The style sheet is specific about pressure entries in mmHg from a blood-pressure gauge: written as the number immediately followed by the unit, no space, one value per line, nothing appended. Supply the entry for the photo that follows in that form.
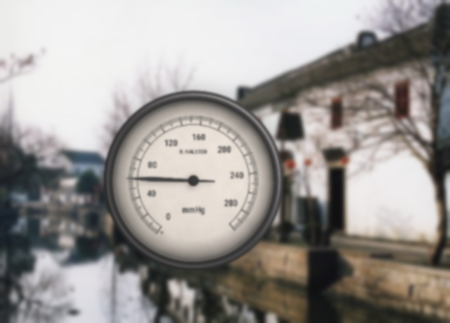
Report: 60mmHg
